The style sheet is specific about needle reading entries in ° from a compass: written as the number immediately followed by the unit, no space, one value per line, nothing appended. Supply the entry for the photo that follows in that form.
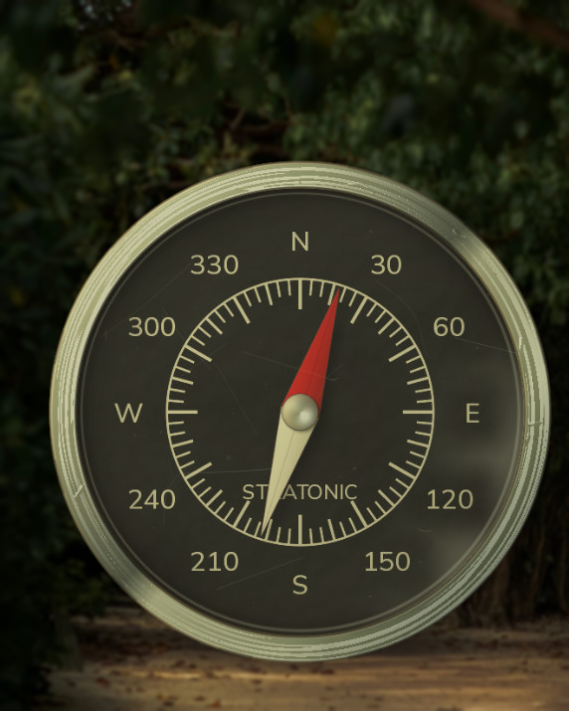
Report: 17.5°
